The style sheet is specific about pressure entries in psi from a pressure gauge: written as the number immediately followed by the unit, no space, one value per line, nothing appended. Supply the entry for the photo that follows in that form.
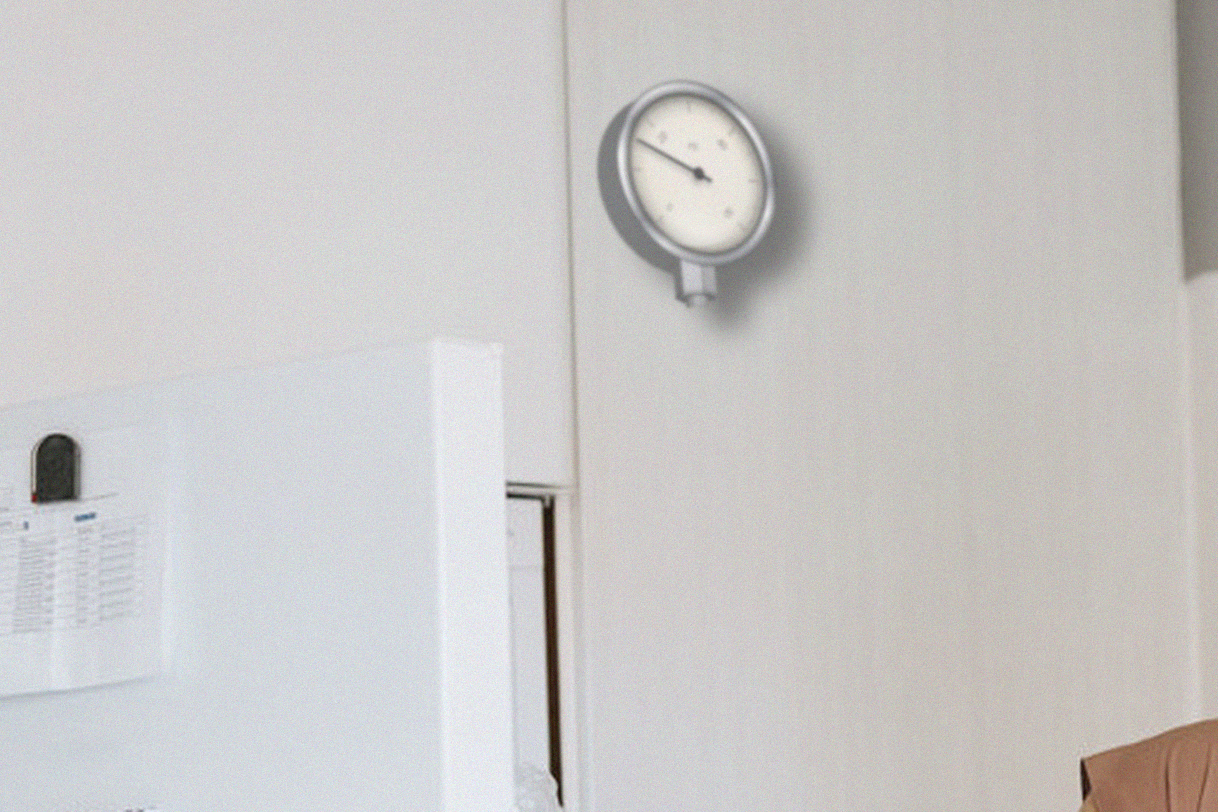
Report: 15psi
